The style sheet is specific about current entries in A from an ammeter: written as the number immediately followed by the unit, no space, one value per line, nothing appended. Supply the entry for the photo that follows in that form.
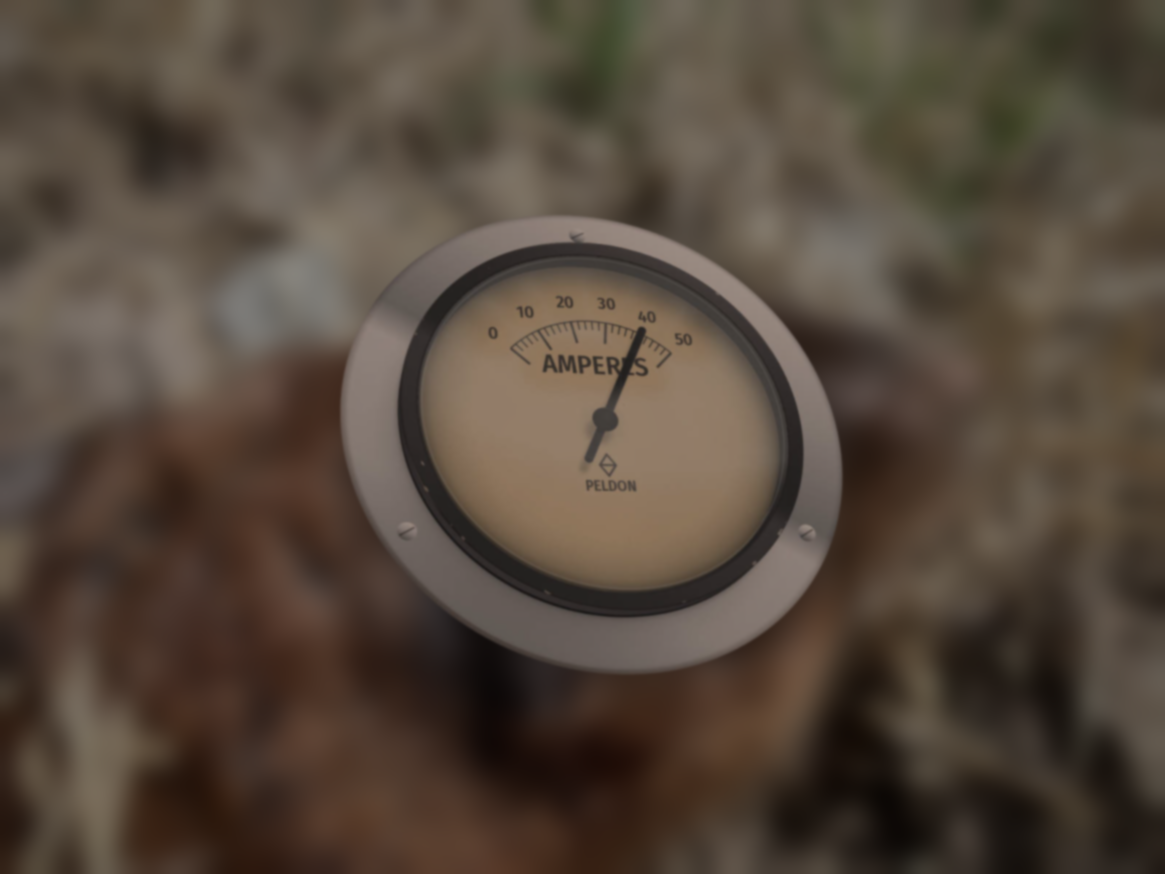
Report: 40A
